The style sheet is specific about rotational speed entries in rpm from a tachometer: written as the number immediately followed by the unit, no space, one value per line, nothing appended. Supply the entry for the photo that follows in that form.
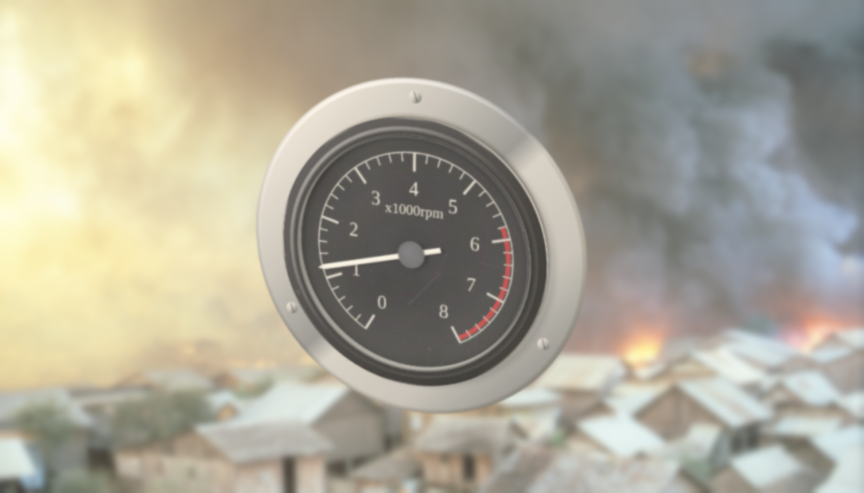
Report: 1200rpm
